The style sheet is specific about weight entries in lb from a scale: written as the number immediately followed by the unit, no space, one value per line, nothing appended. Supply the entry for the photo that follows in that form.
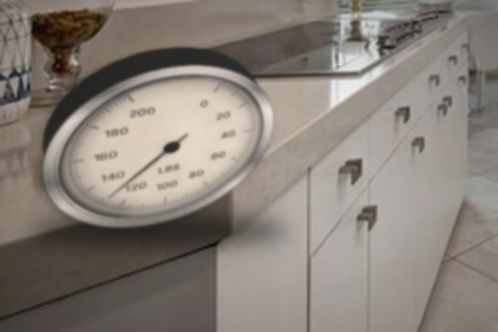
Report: 130lb
